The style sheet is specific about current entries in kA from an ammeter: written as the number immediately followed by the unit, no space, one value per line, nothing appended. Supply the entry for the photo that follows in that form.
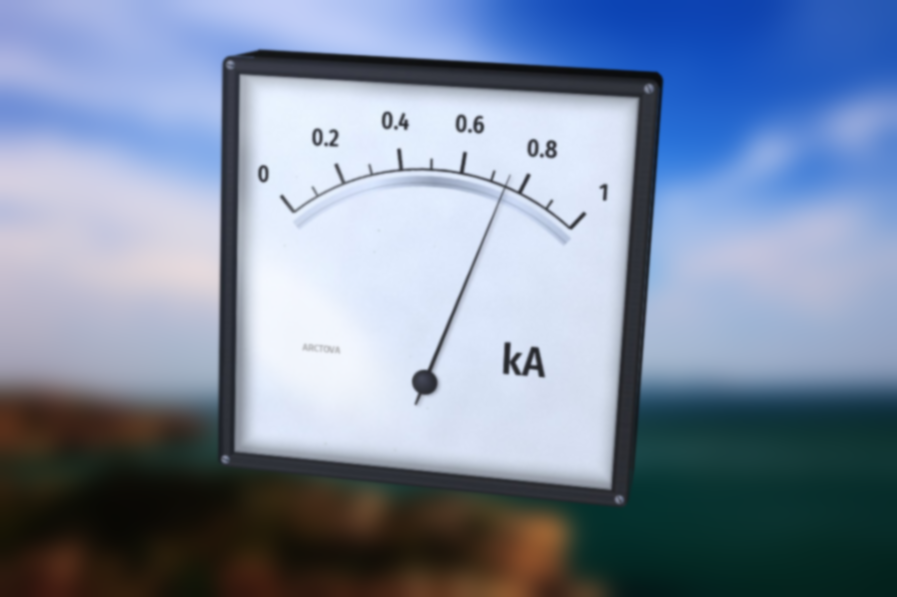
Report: 0.75kA
